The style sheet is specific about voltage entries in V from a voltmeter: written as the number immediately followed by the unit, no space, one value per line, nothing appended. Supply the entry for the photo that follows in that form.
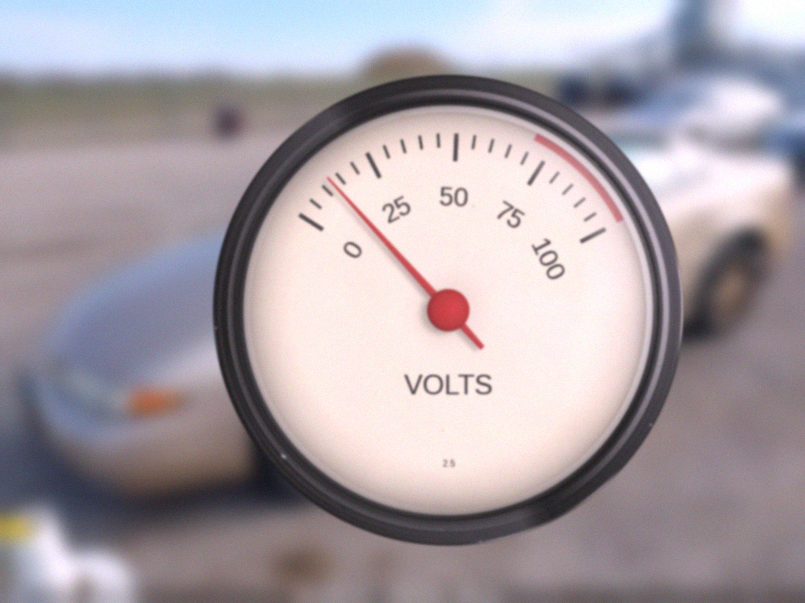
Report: 12.5V
